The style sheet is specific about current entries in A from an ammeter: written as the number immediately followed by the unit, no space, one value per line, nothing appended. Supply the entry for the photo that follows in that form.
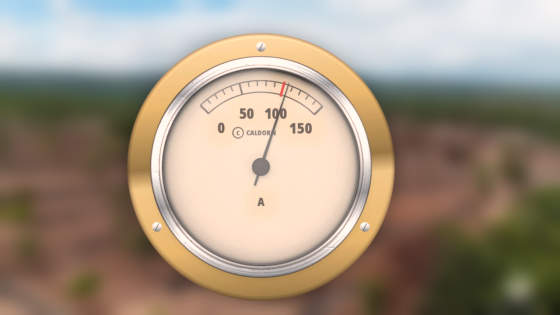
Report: 105A
